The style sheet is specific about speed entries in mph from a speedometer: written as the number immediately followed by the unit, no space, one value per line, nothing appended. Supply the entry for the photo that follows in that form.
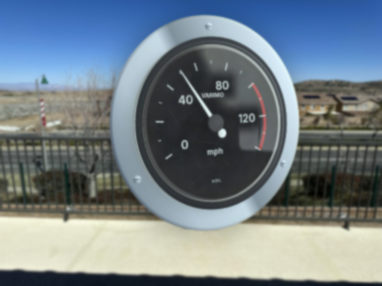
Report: 50mph
